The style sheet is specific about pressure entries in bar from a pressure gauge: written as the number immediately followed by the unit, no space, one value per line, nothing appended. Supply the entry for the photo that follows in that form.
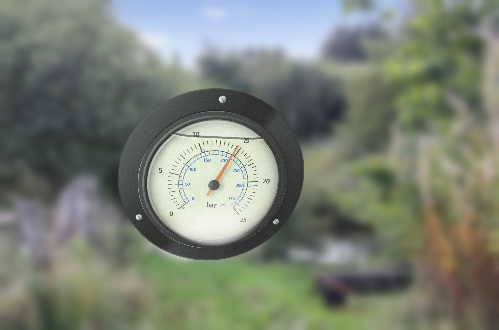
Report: 14.5bar
